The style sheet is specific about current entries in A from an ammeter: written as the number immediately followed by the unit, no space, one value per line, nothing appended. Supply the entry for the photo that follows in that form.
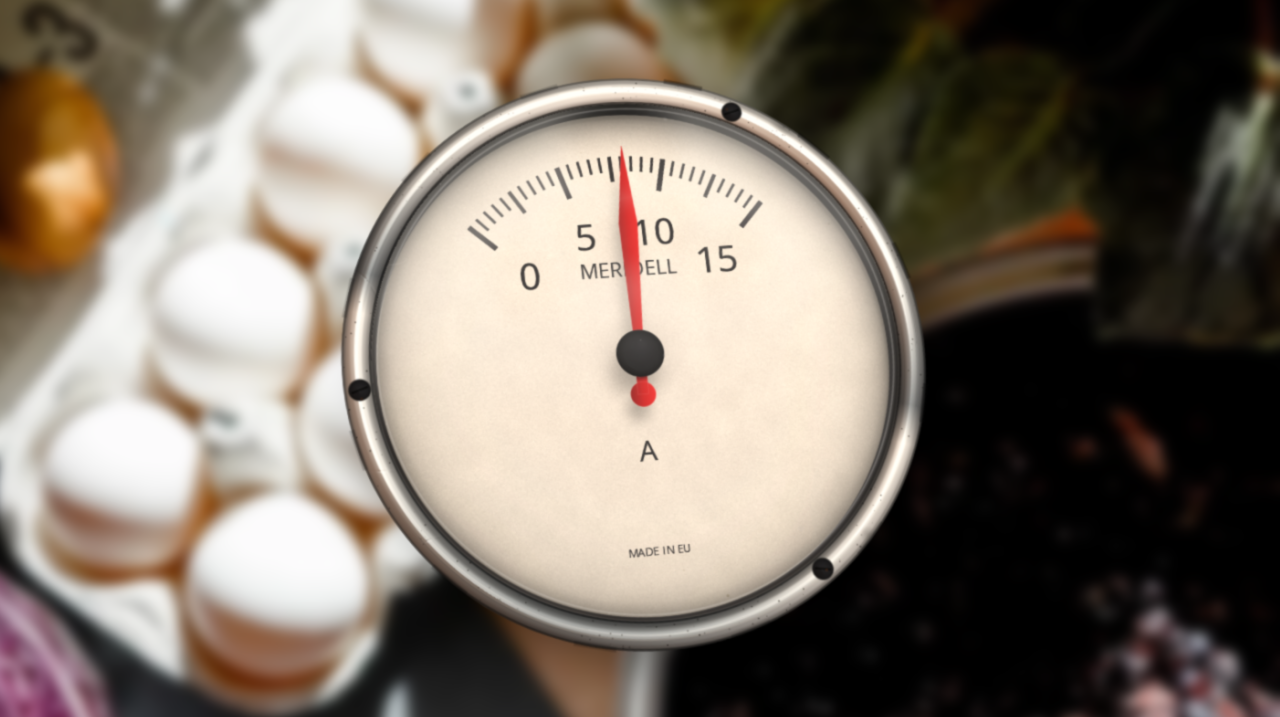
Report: 8A
